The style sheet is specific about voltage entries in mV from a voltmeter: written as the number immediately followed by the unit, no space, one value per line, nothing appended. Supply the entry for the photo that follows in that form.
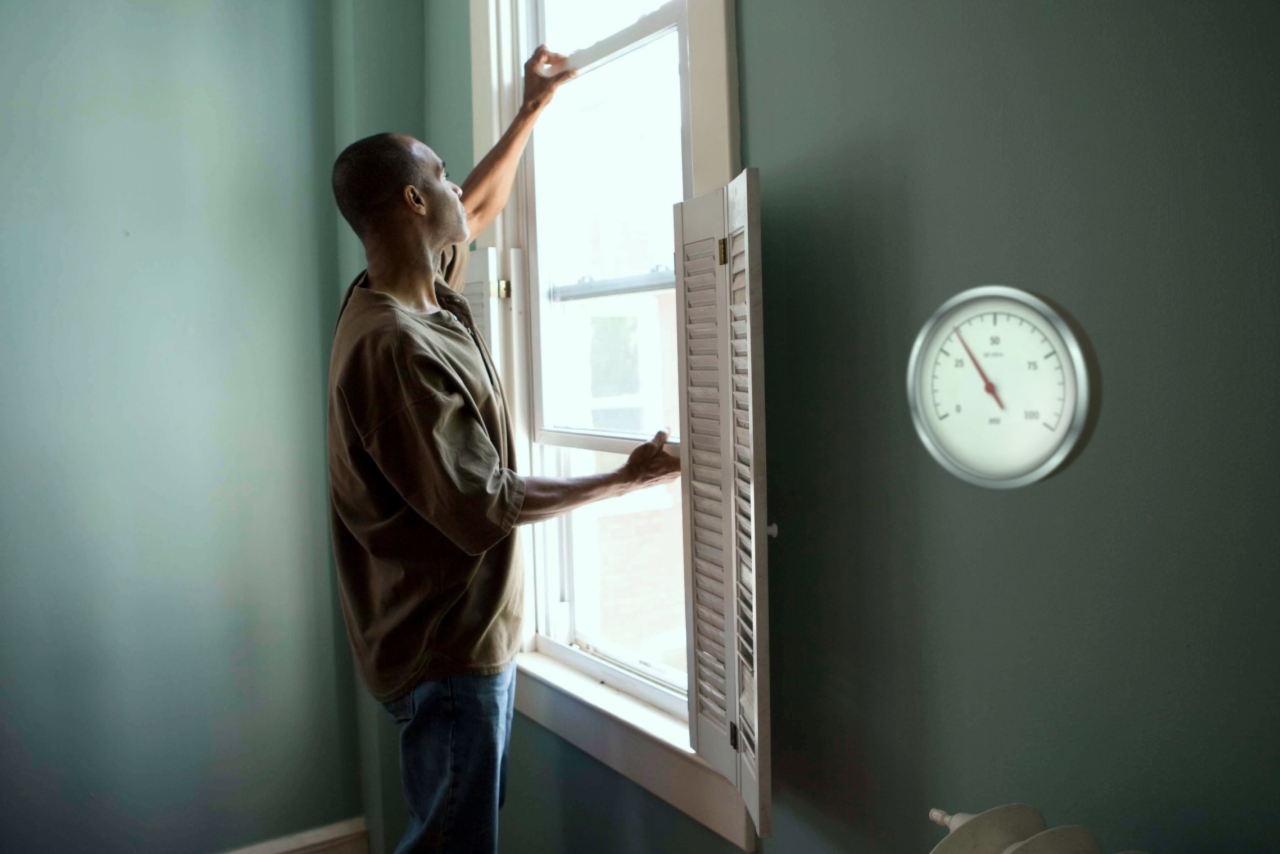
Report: 35mV
